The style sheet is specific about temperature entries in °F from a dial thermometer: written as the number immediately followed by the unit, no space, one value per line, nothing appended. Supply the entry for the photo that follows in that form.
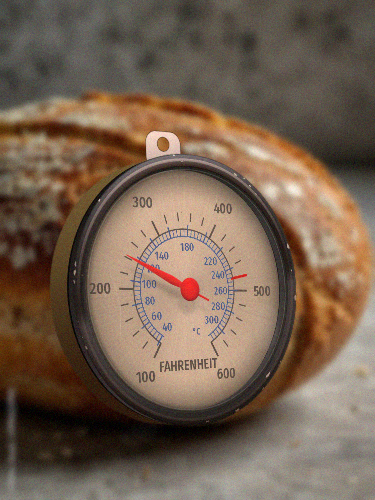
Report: 240°F
